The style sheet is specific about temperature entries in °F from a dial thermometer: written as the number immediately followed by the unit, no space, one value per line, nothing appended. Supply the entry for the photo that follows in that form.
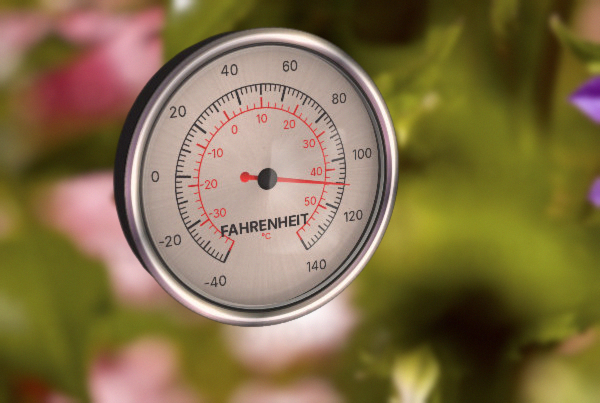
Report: 110°F
